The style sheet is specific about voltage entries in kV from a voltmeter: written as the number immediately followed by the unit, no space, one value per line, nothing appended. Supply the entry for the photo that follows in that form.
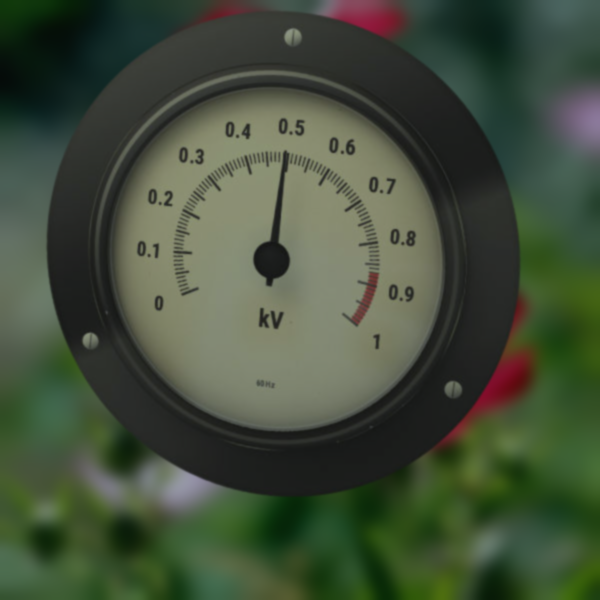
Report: 0.5kV
